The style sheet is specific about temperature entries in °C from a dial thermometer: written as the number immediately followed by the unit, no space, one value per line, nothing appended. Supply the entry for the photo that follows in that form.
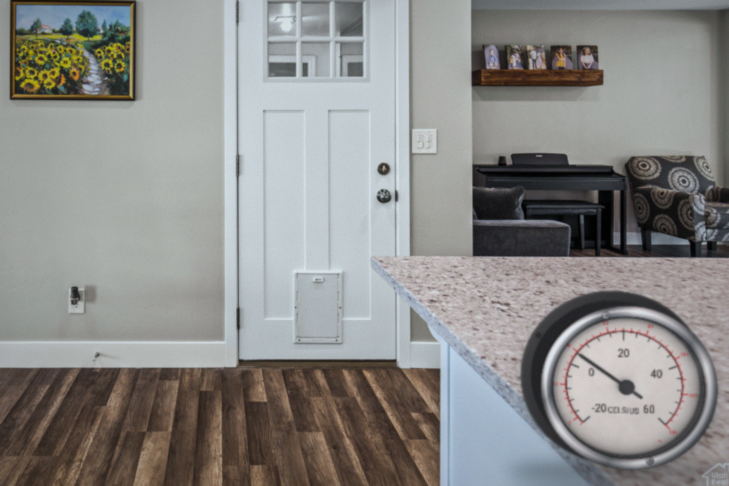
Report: 4°C
